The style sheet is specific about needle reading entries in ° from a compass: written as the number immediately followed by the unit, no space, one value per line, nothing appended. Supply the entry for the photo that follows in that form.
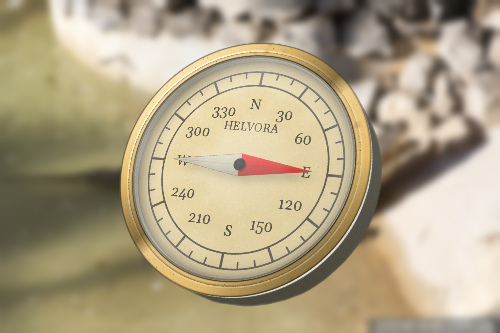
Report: 90°
